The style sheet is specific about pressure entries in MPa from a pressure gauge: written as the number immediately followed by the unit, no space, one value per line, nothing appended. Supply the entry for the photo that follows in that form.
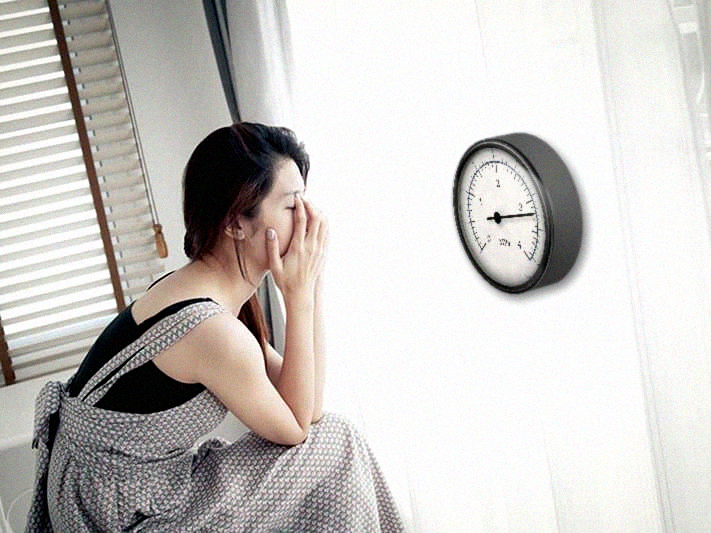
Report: 3.2MPa
